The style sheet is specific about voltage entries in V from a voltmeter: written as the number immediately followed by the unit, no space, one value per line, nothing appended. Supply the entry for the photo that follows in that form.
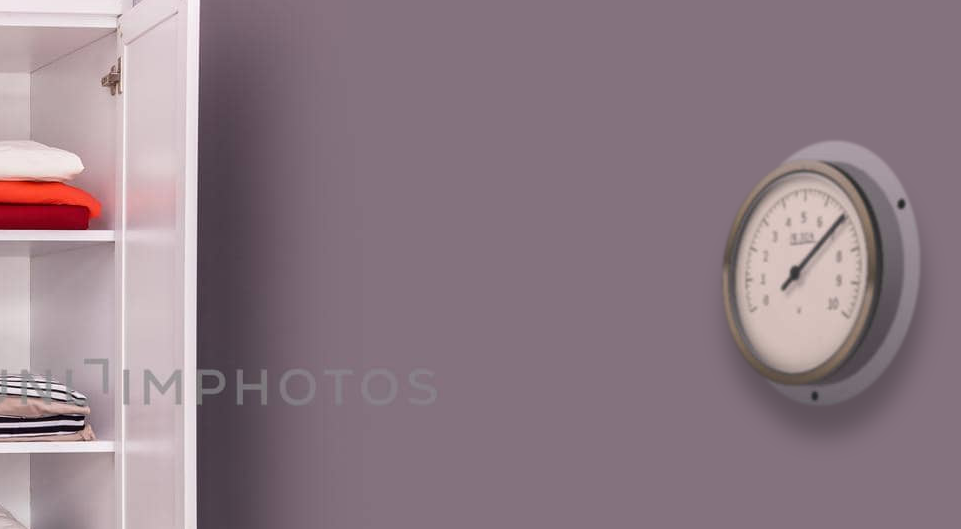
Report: 7V
